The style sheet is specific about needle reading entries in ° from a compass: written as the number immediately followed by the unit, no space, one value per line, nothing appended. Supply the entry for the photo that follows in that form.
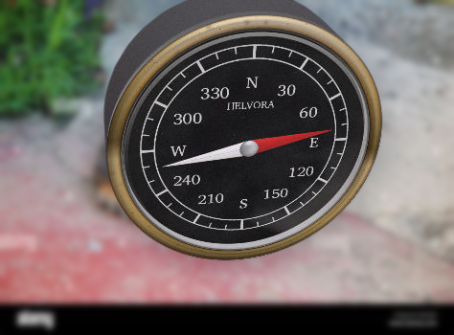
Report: 80°
